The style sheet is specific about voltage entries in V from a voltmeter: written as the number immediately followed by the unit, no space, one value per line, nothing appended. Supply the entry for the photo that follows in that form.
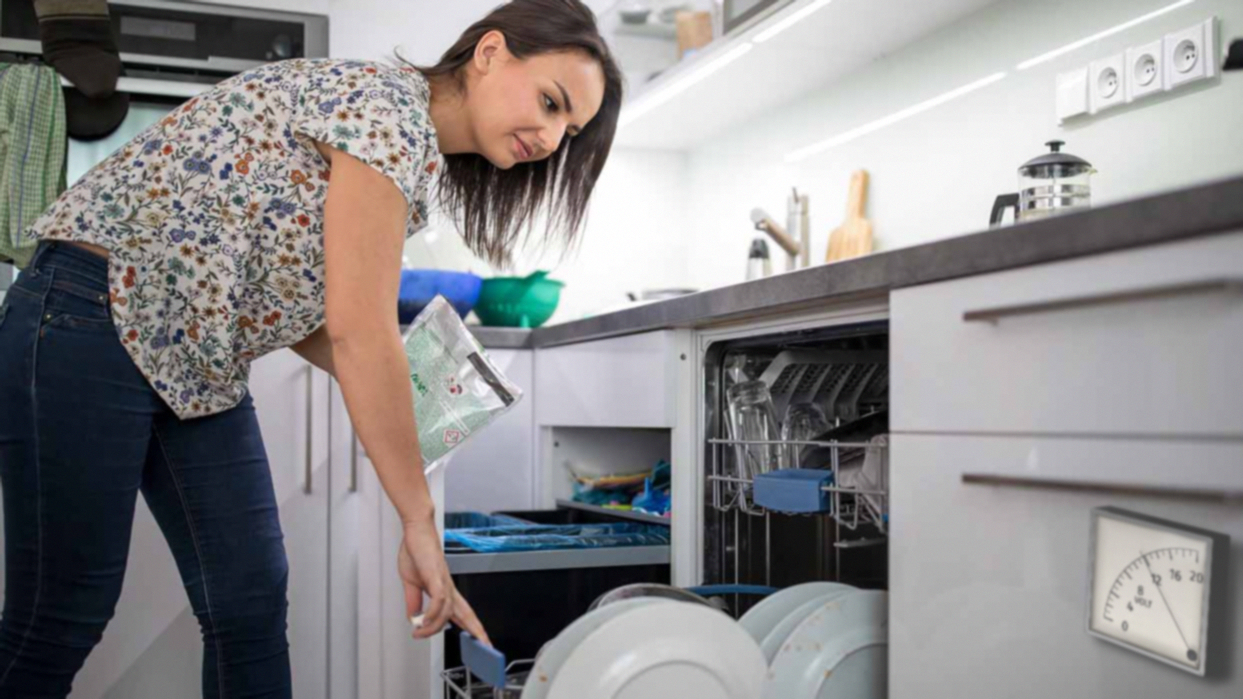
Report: 12V
